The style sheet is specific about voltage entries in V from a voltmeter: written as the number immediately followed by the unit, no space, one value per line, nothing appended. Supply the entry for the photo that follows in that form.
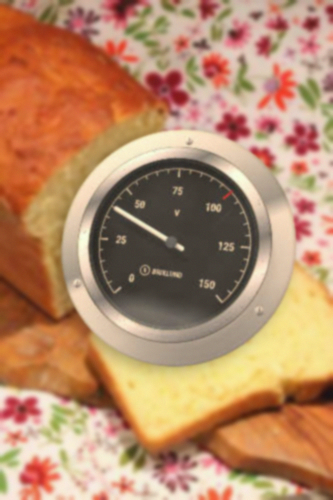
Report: 40V
